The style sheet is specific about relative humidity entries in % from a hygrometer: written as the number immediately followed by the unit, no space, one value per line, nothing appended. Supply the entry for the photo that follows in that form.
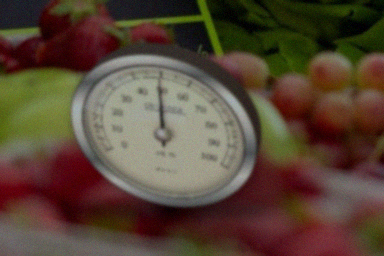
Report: 50%
